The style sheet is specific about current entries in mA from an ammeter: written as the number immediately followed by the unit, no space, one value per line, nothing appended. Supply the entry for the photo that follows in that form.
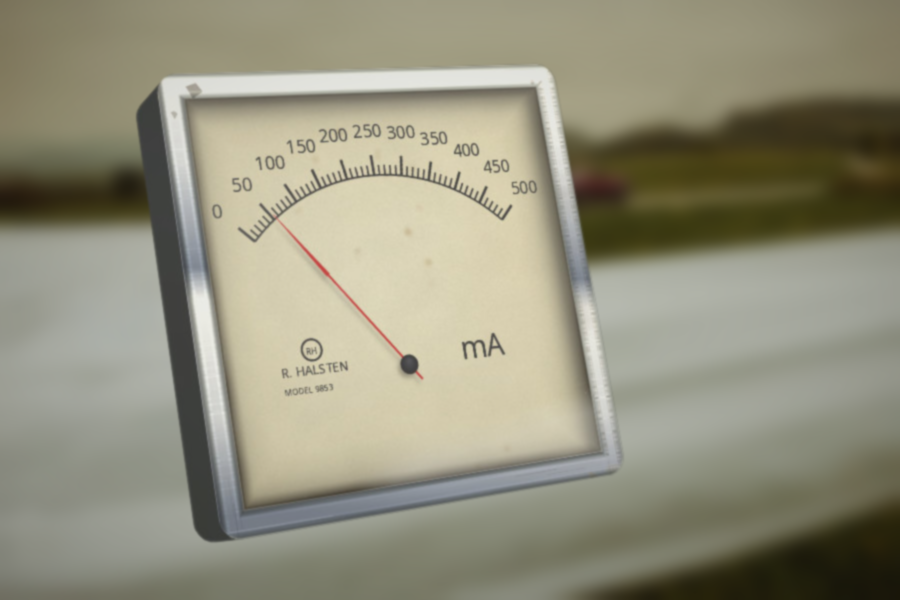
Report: 50mA
